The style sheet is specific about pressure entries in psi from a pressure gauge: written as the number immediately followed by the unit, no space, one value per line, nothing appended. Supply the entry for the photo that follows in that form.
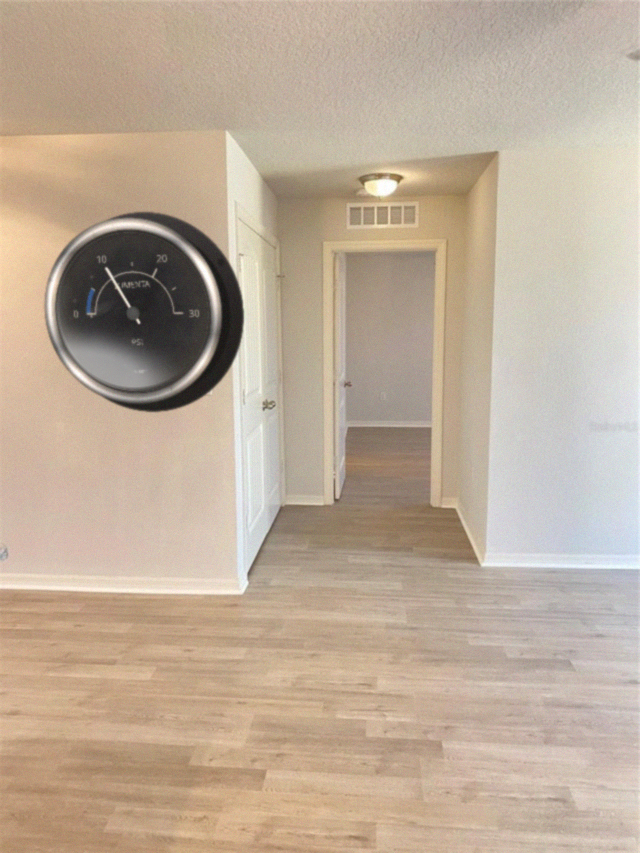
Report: 10psi
